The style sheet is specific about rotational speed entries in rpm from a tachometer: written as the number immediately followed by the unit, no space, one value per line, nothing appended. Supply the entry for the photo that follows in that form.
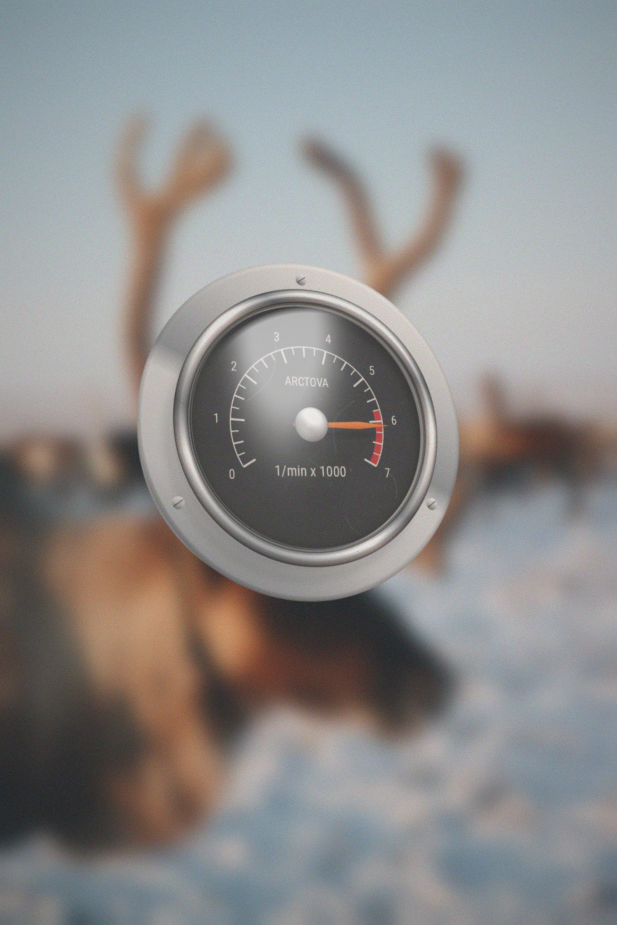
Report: 6125rpm
